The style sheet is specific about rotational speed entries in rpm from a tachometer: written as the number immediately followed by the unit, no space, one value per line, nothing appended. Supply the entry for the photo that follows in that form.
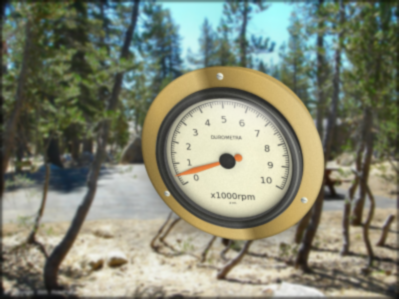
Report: 500rpm
